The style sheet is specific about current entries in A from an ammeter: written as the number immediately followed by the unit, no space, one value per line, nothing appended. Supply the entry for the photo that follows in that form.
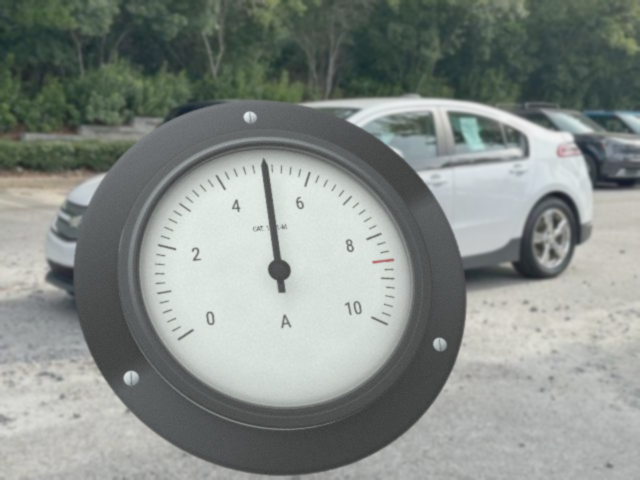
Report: 5A
